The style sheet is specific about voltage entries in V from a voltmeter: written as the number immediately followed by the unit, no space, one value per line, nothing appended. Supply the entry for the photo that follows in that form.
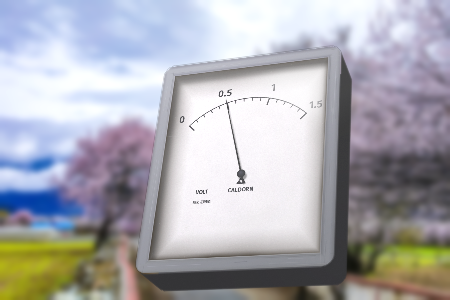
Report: 0.5V
